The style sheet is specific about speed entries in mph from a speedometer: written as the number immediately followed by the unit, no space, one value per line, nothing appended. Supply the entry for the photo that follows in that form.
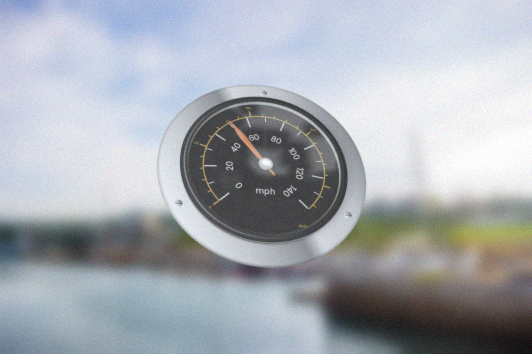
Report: 50mph
